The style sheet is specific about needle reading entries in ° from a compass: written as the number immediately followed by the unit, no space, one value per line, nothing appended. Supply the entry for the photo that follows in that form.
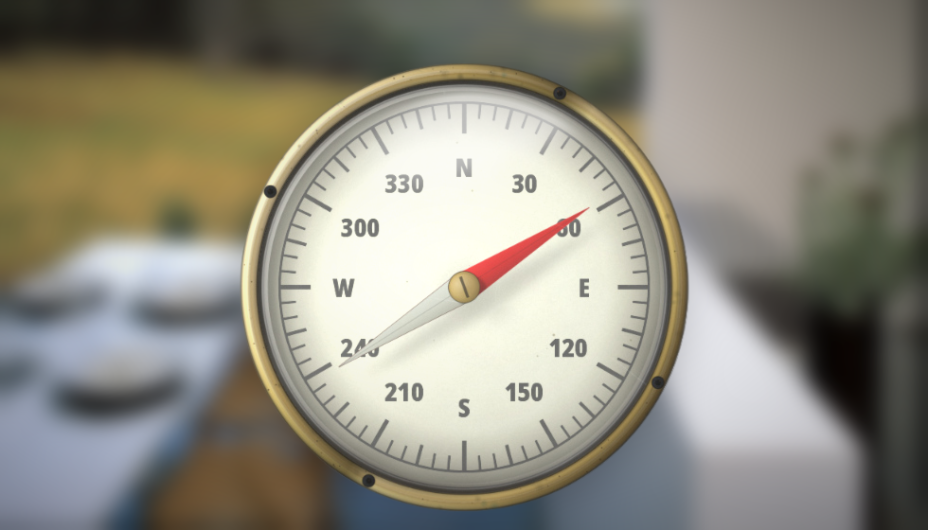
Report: 57.5°
